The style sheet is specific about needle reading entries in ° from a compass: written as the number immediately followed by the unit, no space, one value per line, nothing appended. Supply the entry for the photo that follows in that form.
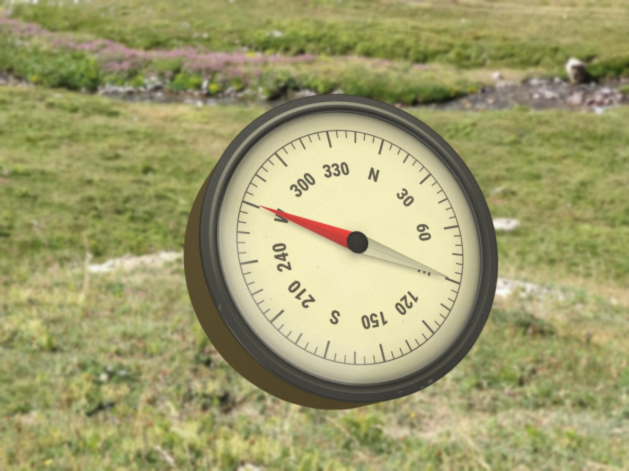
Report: 270°
